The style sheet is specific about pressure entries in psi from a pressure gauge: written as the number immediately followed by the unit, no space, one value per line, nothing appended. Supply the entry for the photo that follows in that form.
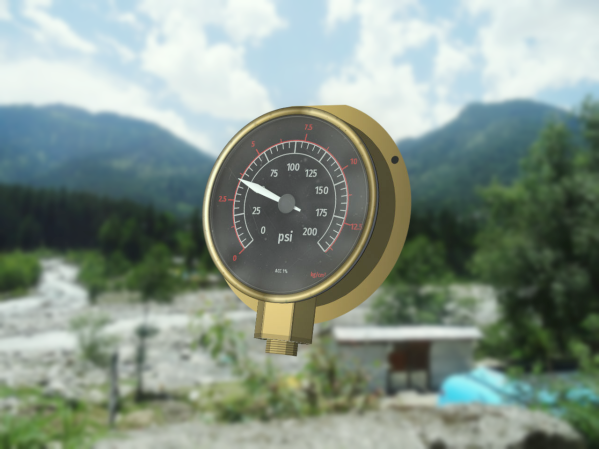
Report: 50psi
